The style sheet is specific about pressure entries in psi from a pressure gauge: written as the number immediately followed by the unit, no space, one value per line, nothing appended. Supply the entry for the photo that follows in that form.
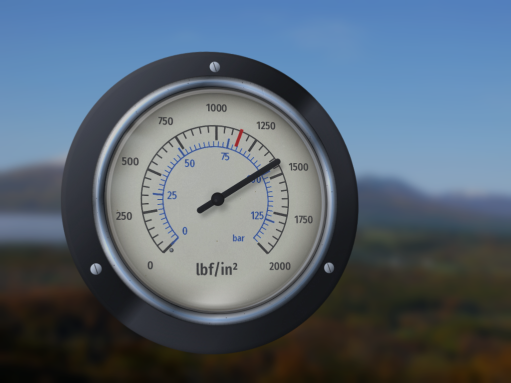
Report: 1425psi
